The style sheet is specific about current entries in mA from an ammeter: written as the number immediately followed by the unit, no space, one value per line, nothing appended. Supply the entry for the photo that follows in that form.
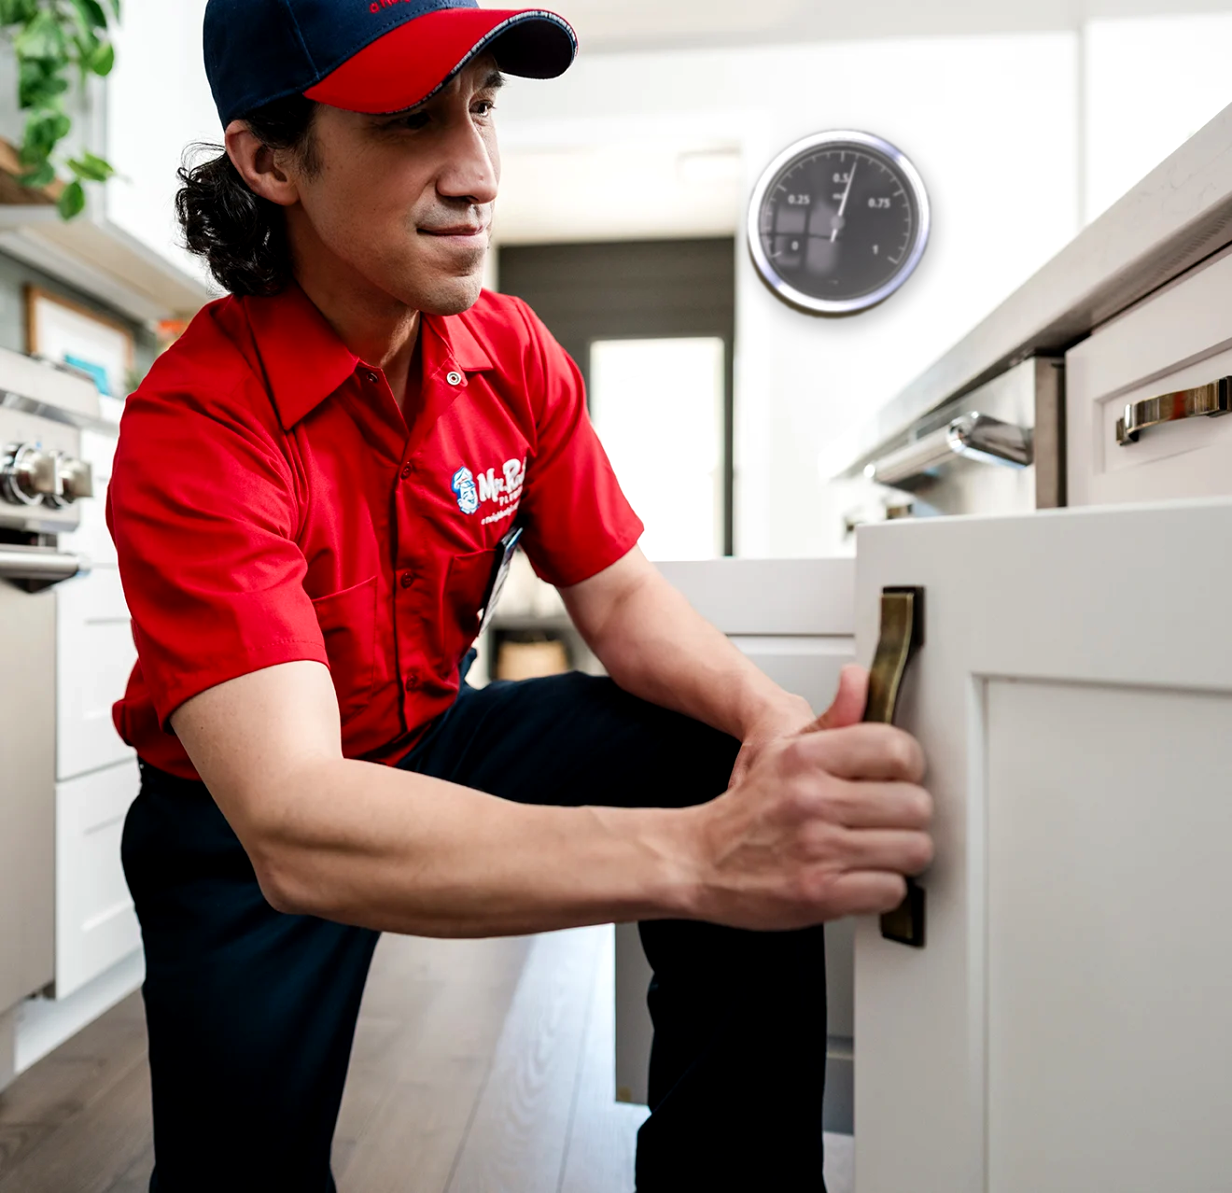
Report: 0.55mA
